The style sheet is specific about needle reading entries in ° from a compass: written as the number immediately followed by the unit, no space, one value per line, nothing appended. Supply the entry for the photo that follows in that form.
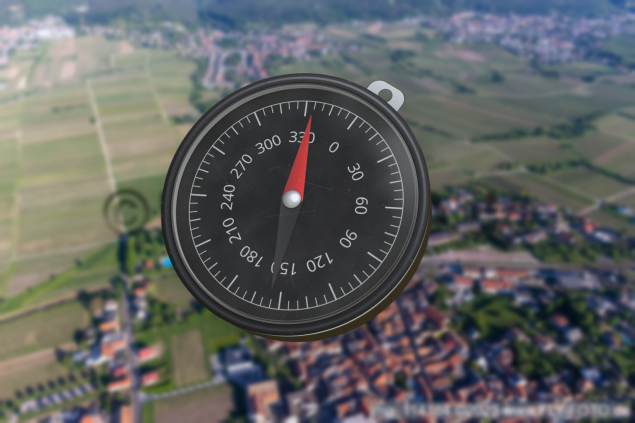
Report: 335°
